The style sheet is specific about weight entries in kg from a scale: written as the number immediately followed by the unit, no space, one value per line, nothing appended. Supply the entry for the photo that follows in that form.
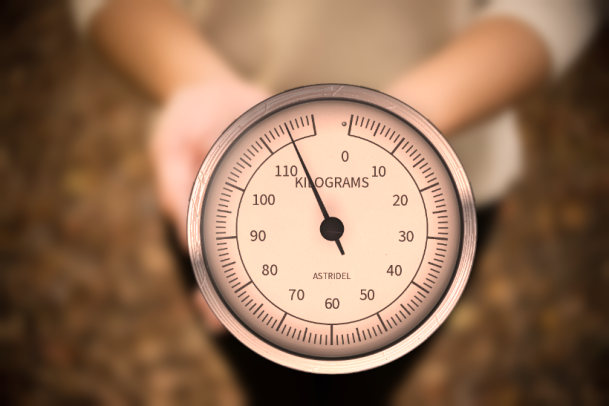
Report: 115kg
